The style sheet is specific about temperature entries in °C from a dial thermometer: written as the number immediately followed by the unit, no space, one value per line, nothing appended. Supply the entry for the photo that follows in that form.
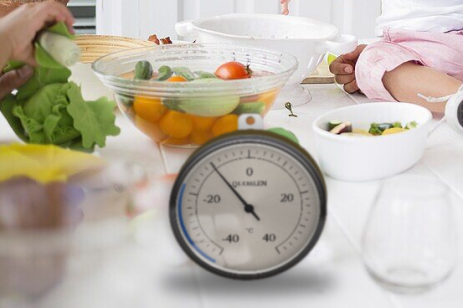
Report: -10°C
